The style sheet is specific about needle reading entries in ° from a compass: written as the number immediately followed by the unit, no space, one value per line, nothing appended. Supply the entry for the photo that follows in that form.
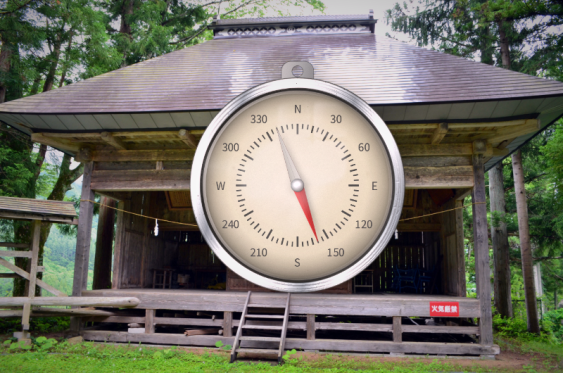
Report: 160°
